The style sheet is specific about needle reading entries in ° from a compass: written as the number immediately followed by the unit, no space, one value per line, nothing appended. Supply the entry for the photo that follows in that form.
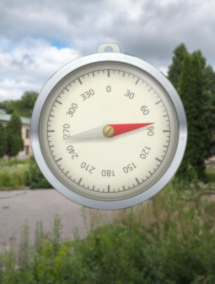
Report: 80°
